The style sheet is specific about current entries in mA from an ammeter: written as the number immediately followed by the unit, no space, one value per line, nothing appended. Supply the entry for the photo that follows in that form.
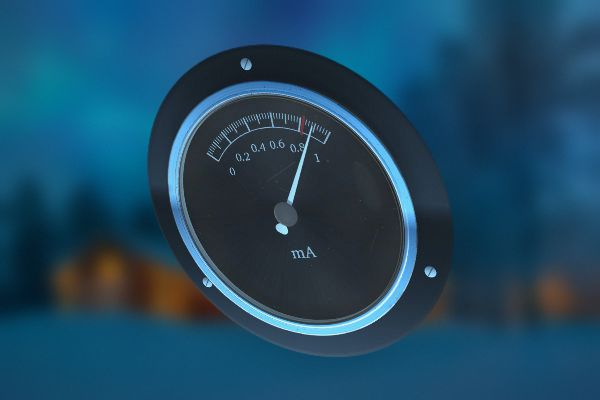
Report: 0.9mA
